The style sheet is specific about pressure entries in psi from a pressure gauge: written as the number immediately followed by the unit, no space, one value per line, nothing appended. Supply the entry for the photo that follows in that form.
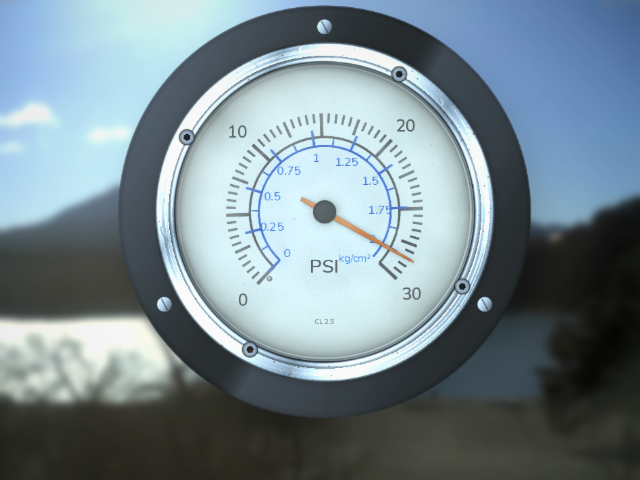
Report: 28.5psi
